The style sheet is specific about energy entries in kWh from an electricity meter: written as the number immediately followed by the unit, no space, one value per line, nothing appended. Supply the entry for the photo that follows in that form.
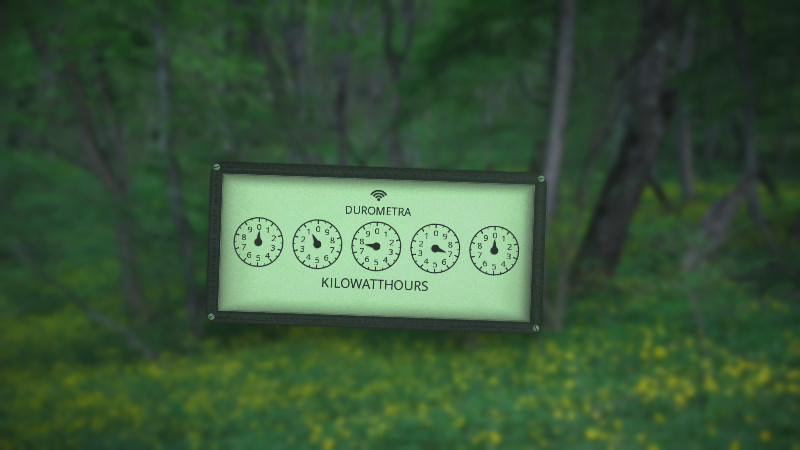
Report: 770kWh
